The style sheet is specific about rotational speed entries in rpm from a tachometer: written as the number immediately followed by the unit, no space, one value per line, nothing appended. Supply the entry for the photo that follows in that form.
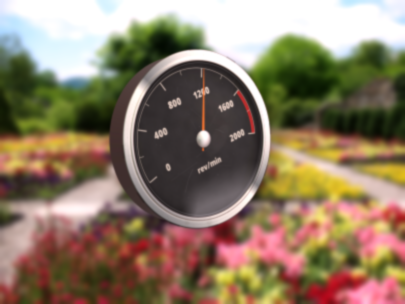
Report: 1200rpm
